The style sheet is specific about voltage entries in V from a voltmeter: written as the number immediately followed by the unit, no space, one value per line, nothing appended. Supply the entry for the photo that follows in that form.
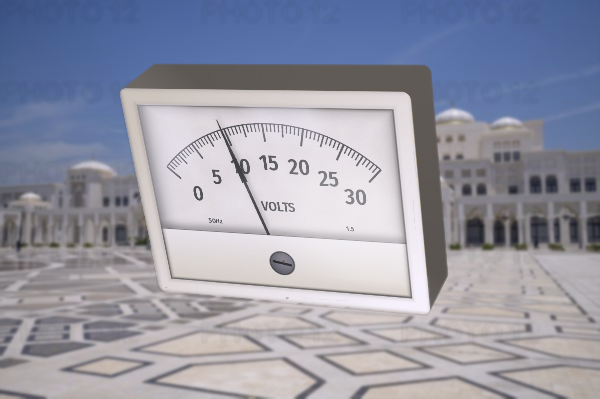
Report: 10V
